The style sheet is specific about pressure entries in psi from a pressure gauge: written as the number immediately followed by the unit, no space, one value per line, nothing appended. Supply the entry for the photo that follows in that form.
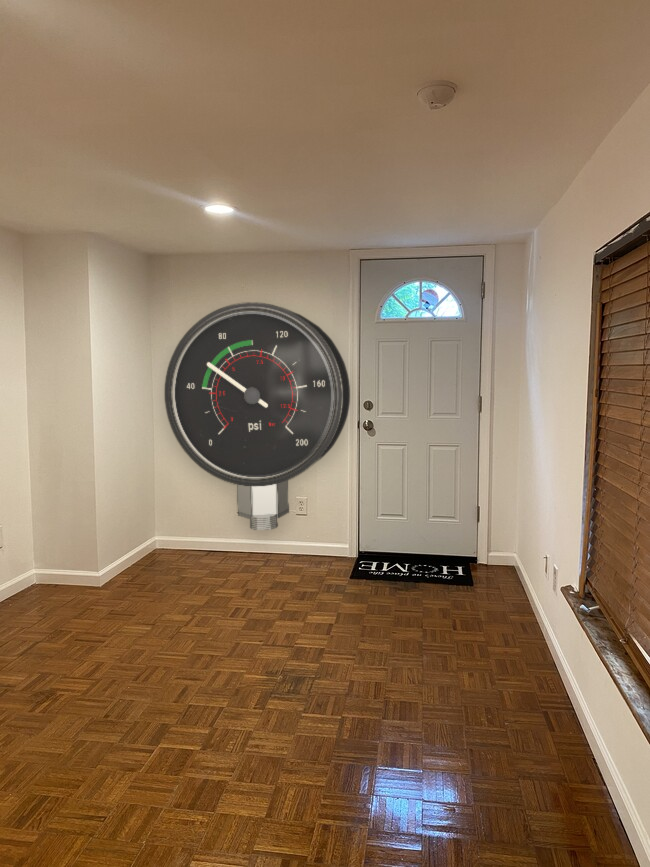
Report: 60psi
